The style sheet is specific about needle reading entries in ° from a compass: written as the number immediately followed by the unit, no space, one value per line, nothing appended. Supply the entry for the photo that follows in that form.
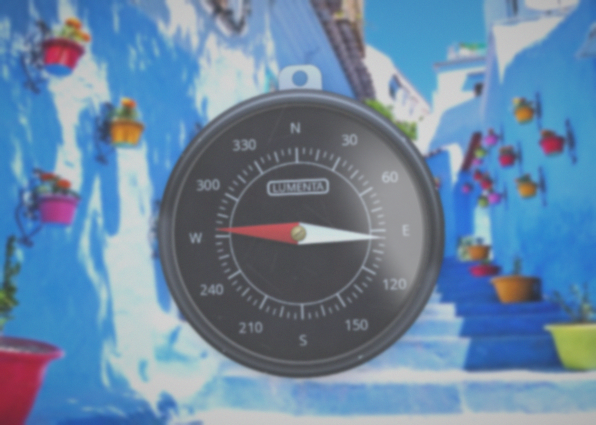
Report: 275°
